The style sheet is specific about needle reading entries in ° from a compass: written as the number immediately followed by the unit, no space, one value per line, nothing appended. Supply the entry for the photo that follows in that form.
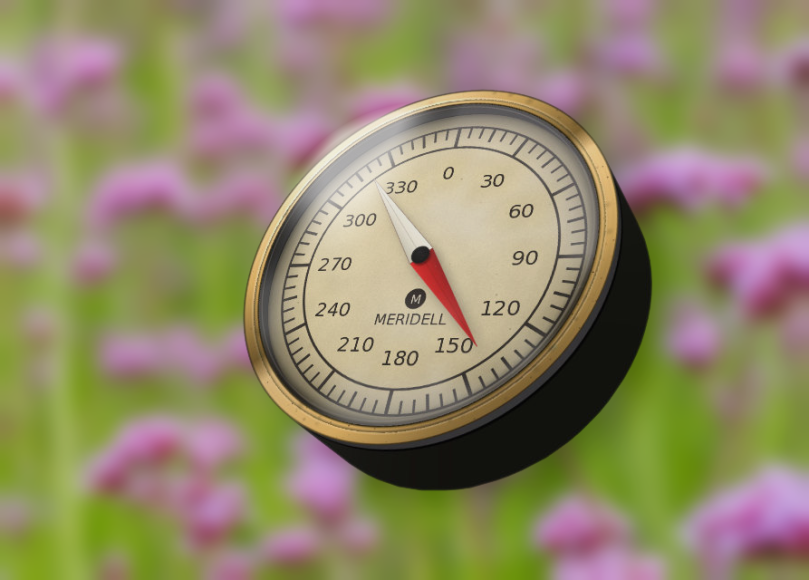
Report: 140°
